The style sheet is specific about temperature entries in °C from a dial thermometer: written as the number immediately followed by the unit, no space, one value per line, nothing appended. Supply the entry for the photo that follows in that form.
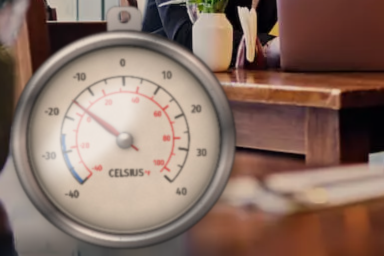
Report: -15°C
